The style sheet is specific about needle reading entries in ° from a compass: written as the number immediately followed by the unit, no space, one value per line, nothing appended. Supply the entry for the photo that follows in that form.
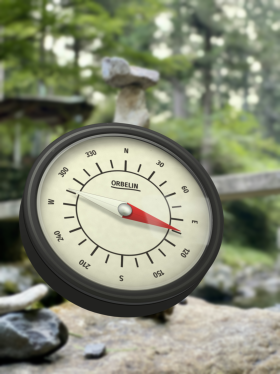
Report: 105°
